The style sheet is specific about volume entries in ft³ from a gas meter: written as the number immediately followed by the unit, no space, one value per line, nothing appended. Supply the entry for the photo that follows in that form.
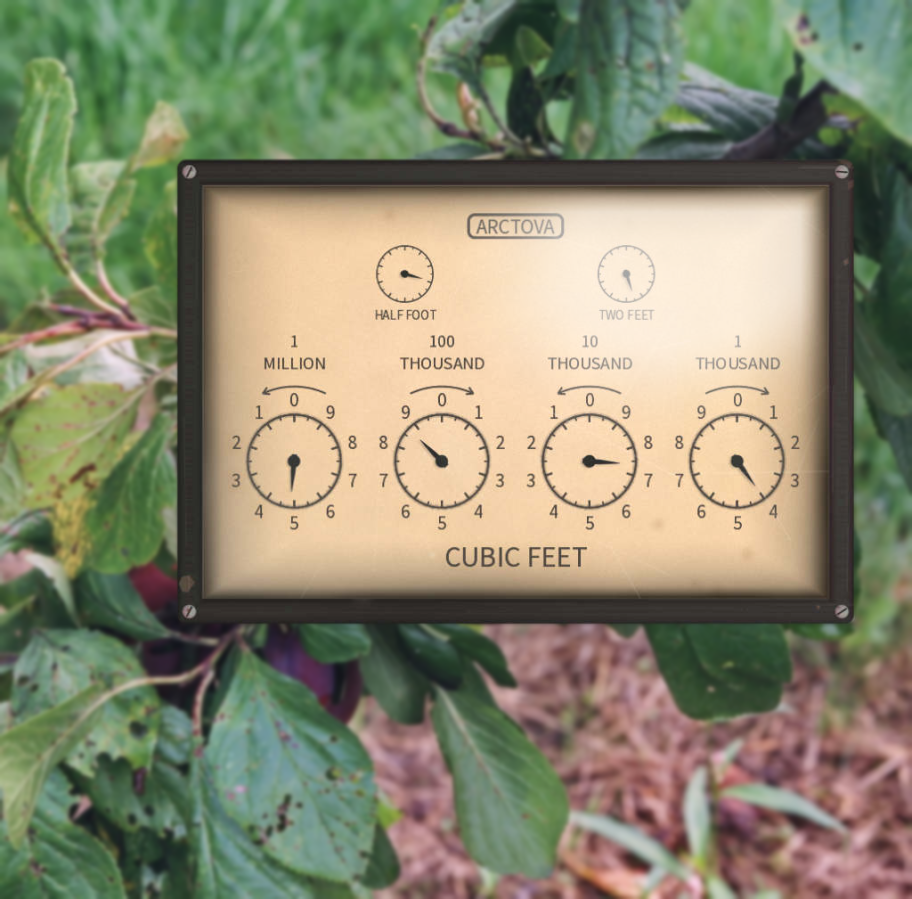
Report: 487400ft³
